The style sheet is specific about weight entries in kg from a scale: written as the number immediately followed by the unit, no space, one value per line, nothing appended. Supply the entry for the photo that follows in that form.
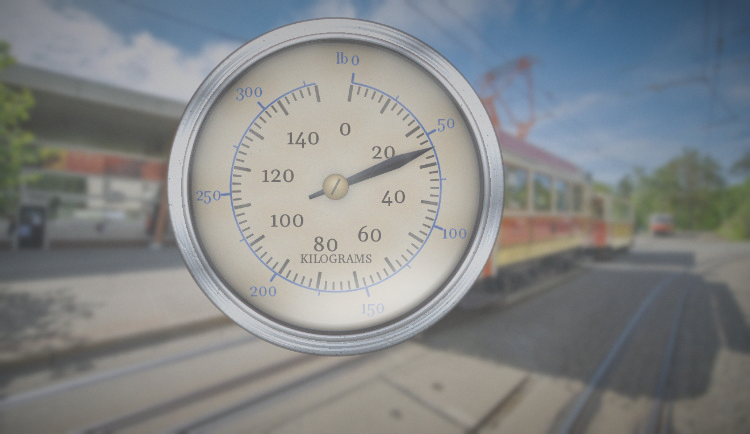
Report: 26kg
